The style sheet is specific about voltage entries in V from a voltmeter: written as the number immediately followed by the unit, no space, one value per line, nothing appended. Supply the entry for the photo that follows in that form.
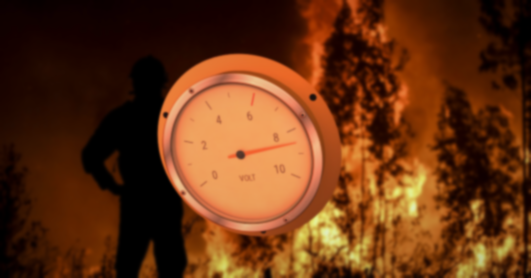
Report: 8.5V
